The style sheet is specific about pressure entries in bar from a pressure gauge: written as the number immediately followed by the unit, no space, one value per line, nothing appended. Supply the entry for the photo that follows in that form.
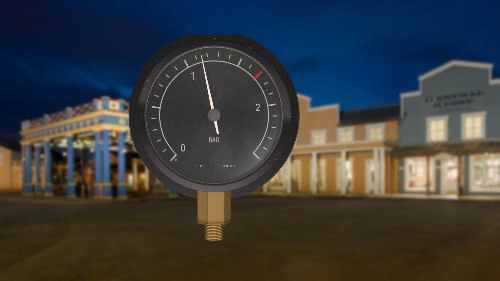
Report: 1.15bar
